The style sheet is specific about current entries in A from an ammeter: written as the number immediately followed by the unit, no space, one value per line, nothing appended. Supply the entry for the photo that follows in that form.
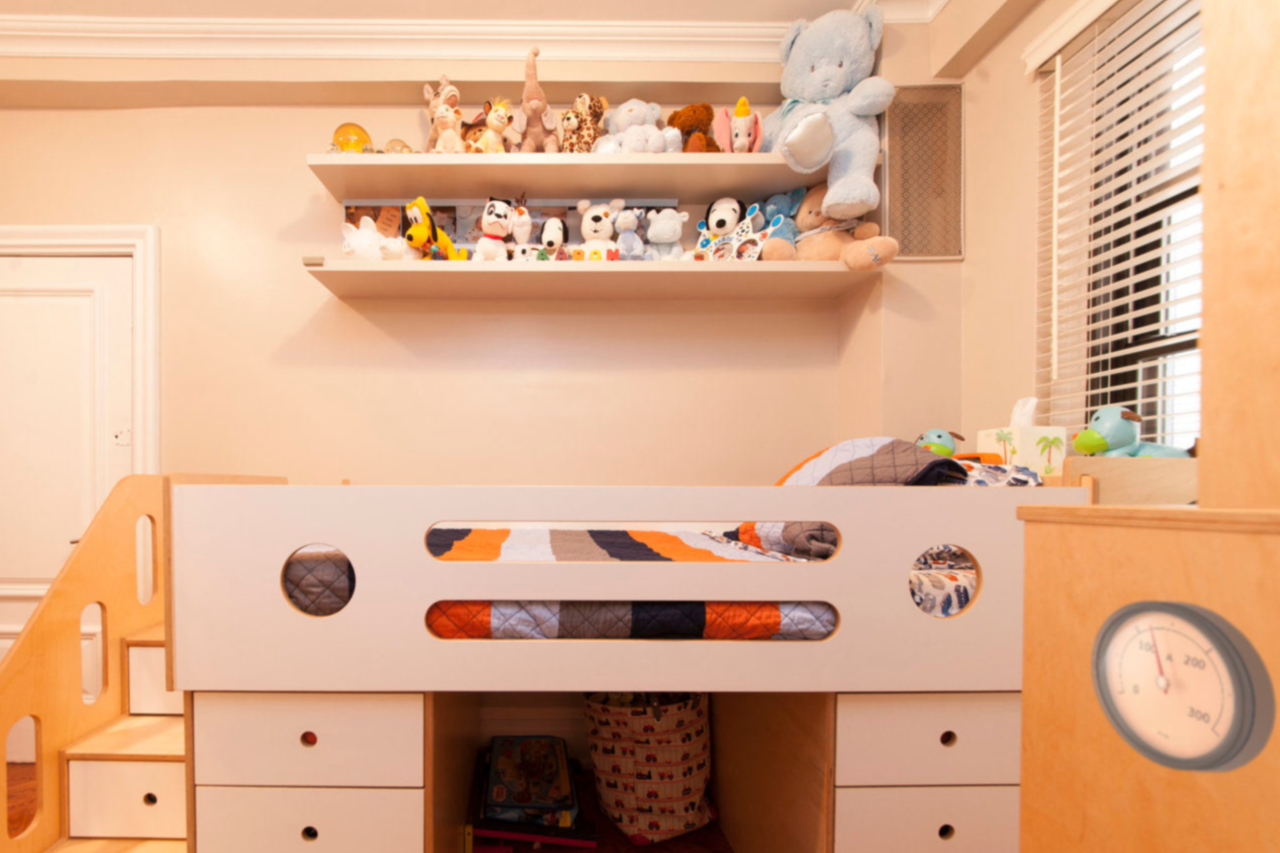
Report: 125A
